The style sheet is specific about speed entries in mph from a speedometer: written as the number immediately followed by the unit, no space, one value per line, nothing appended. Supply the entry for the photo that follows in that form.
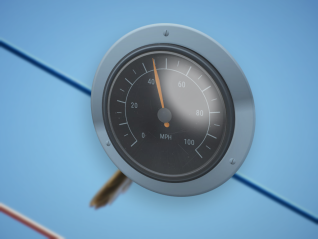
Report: 45mph
